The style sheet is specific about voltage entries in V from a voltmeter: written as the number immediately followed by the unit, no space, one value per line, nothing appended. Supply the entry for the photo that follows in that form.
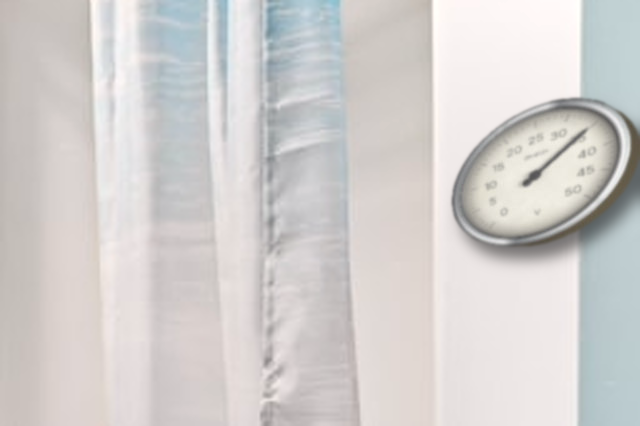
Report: 35V
